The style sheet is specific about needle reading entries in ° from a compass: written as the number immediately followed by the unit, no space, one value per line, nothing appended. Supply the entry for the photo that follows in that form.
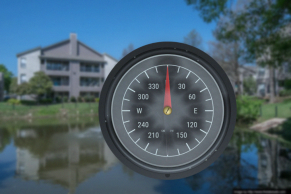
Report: 0°
